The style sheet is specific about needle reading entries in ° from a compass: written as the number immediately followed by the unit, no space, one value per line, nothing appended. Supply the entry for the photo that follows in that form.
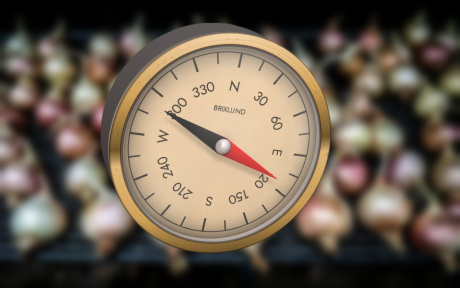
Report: 112.5°
